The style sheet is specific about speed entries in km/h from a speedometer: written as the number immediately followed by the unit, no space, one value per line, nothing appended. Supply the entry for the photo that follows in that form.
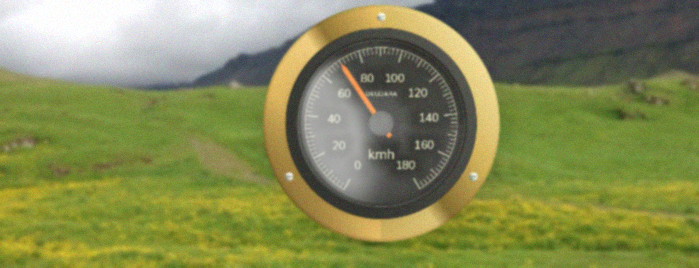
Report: 70km/h
